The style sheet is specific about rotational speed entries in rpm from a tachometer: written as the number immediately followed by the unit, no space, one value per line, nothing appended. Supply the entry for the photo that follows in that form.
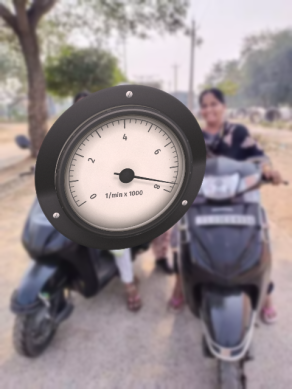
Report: 7600rpm
